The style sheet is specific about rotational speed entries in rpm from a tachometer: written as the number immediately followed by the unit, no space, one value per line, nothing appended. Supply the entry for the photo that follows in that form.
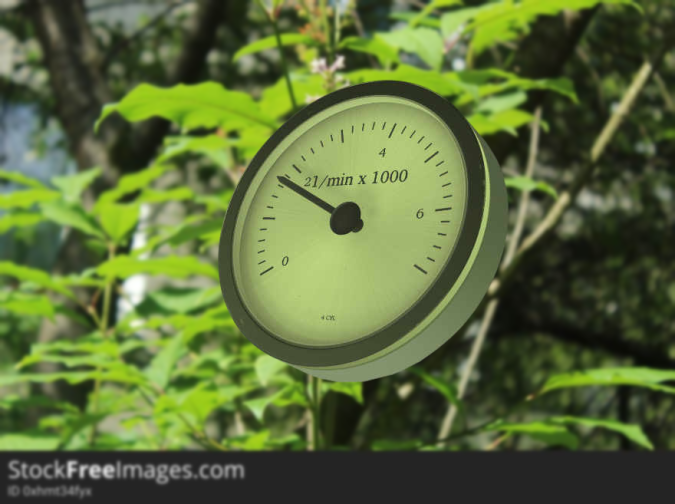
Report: 1700rpm
